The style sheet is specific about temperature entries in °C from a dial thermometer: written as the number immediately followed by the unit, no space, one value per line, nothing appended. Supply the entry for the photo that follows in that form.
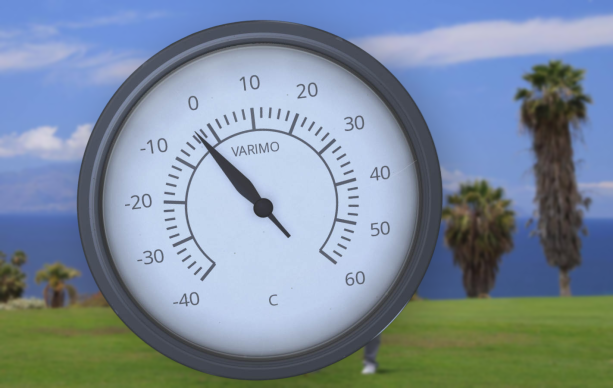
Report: -3°C
